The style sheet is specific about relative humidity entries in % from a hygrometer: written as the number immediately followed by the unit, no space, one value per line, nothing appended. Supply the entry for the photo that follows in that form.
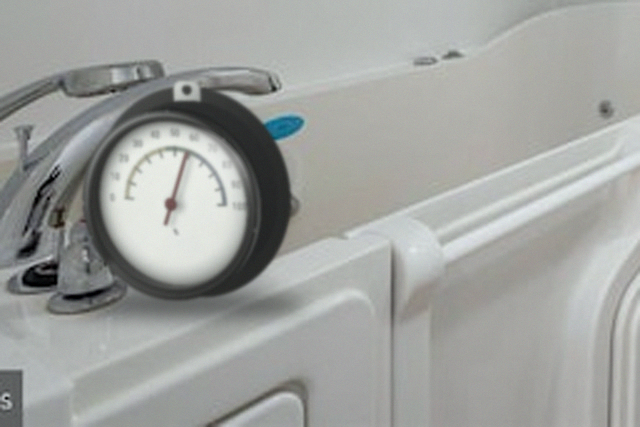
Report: 60%
